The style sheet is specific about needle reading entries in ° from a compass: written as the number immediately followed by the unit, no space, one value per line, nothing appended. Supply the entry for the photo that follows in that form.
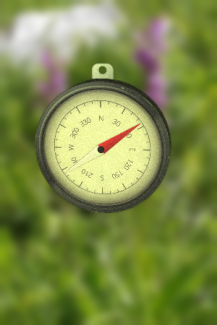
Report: 55°
